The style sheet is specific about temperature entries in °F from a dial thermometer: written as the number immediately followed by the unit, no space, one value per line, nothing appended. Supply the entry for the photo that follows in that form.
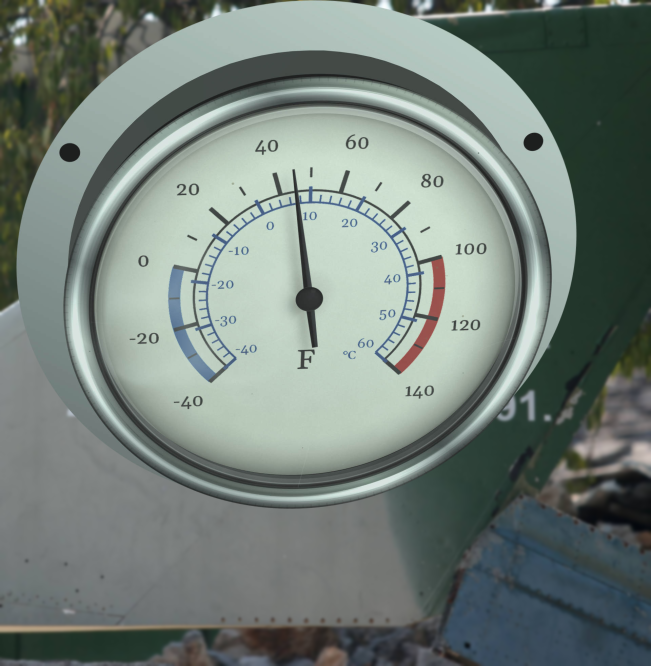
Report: 45°F
